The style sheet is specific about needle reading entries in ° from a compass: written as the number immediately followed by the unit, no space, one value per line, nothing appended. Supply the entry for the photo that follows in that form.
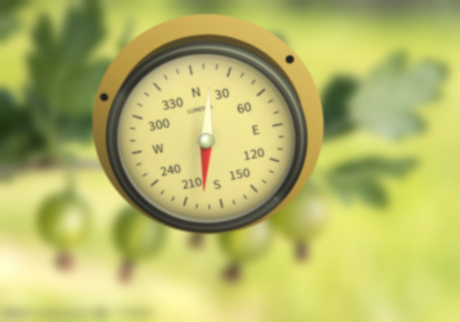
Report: 195°
